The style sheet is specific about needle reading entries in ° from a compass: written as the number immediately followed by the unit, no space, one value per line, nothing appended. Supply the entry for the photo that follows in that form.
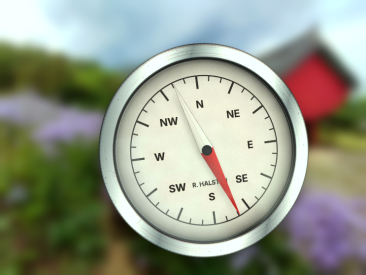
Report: 160°
